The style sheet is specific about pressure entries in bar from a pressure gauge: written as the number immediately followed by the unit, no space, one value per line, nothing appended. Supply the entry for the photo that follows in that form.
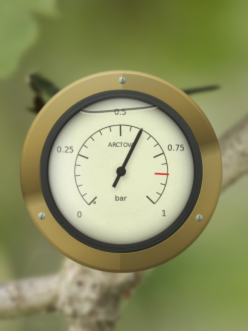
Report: 0.6bar
